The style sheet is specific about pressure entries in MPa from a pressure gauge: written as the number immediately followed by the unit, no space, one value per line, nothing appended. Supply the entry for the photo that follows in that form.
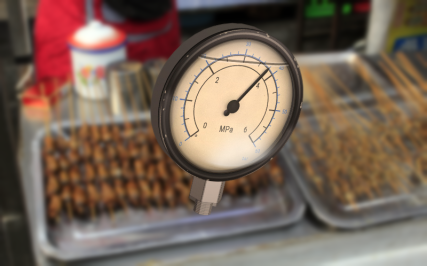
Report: 3.75MPa
